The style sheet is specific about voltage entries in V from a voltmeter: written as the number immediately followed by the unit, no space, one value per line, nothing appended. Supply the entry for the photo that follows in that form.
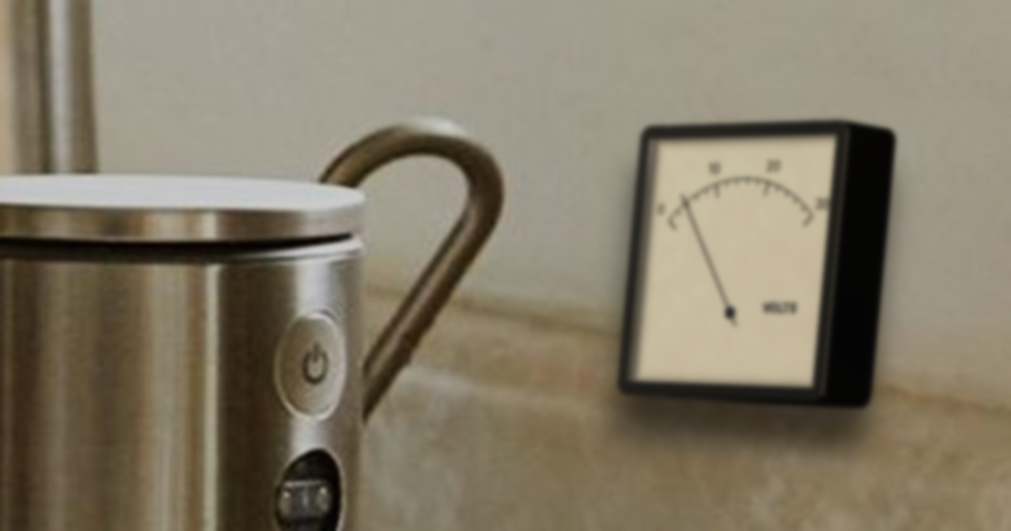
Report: 4V
